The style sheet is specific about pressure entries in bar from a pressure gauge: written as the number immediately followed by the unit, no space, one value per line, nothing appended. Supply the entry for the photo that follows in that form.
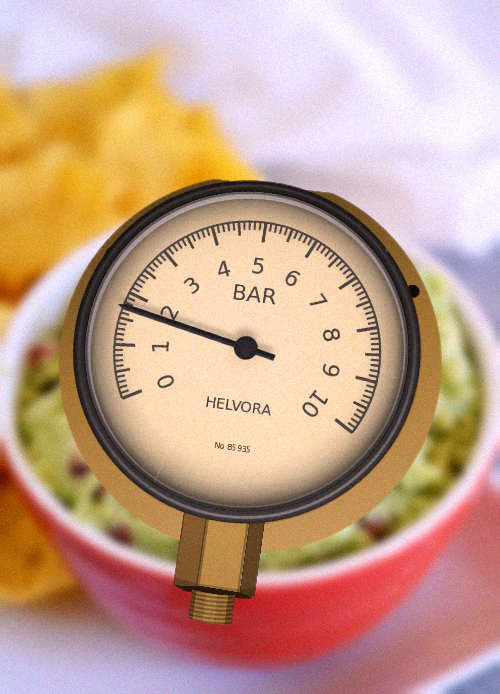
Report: 1.7bar
